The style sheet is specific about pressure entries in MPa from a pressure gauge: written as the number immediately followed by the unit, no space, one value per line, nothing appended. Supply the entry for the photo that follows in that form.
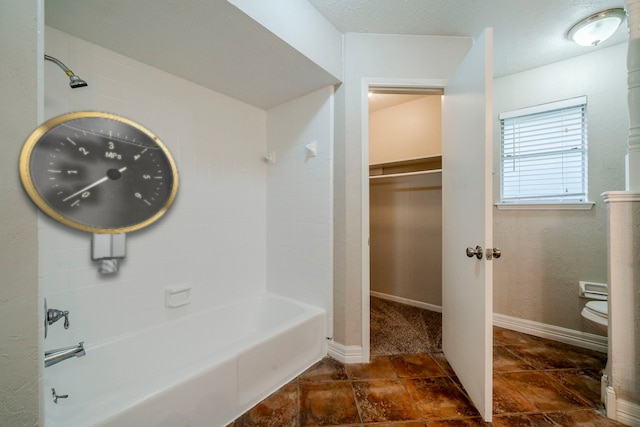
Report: 0.2MPa
